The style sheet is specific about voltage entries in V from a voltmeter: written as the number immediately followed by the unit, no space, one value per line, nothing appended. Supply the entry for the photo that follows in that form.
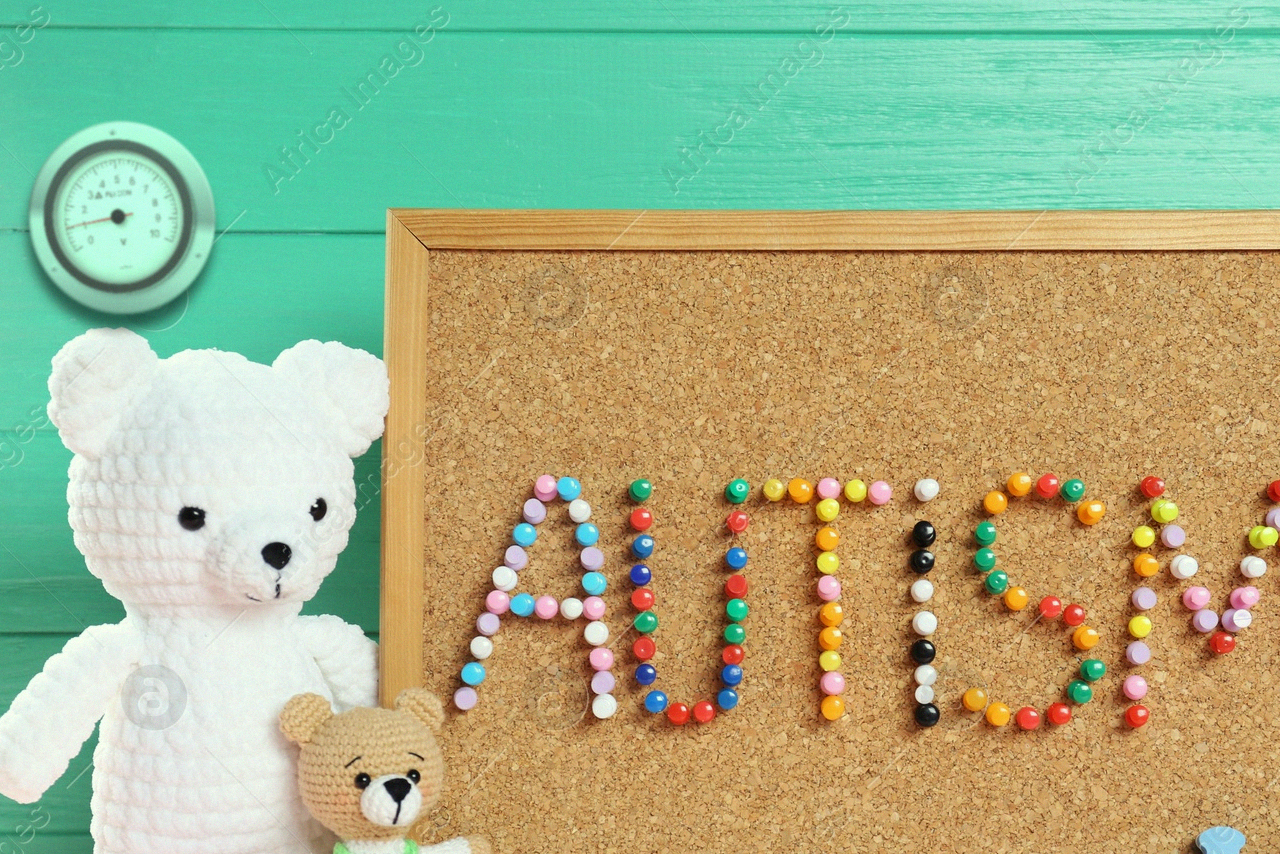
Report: 1V
